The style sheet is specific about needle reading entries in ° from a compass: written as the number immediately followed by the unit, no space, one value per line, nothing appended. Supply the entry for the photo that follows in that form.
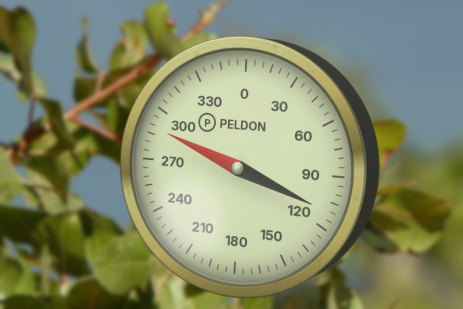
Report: 290°
